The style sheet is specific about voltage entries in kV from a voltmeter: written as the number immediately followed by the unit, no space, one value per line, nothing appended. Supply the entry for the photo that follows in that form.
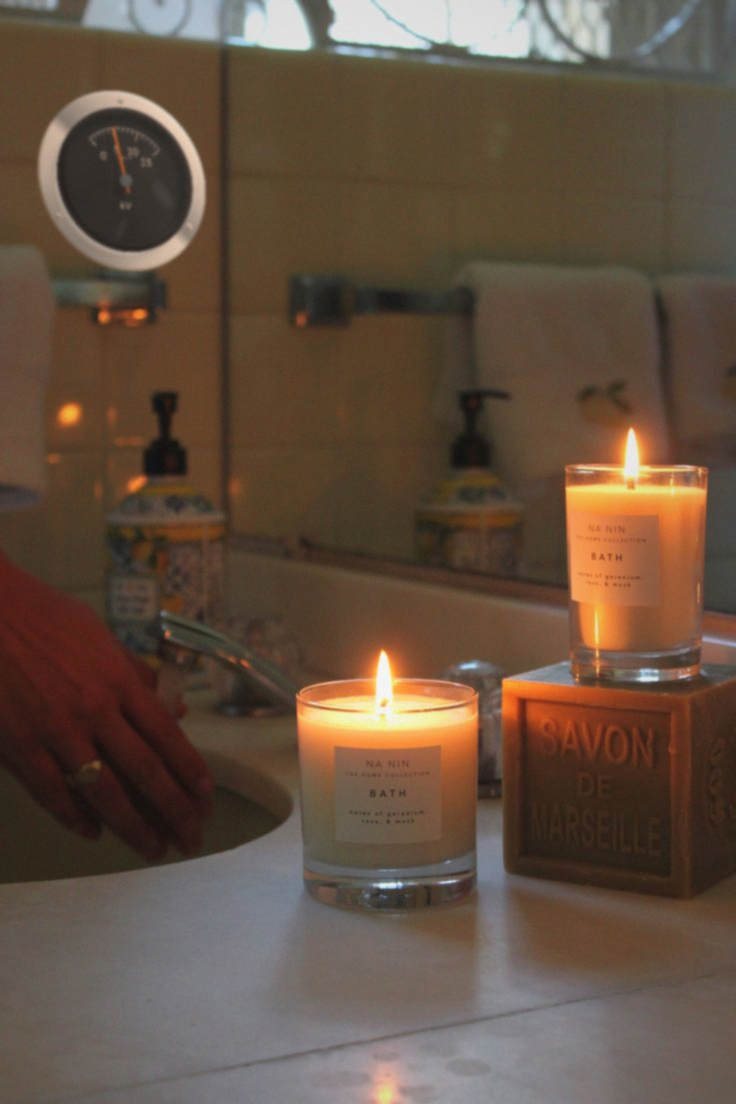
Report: 5kV
